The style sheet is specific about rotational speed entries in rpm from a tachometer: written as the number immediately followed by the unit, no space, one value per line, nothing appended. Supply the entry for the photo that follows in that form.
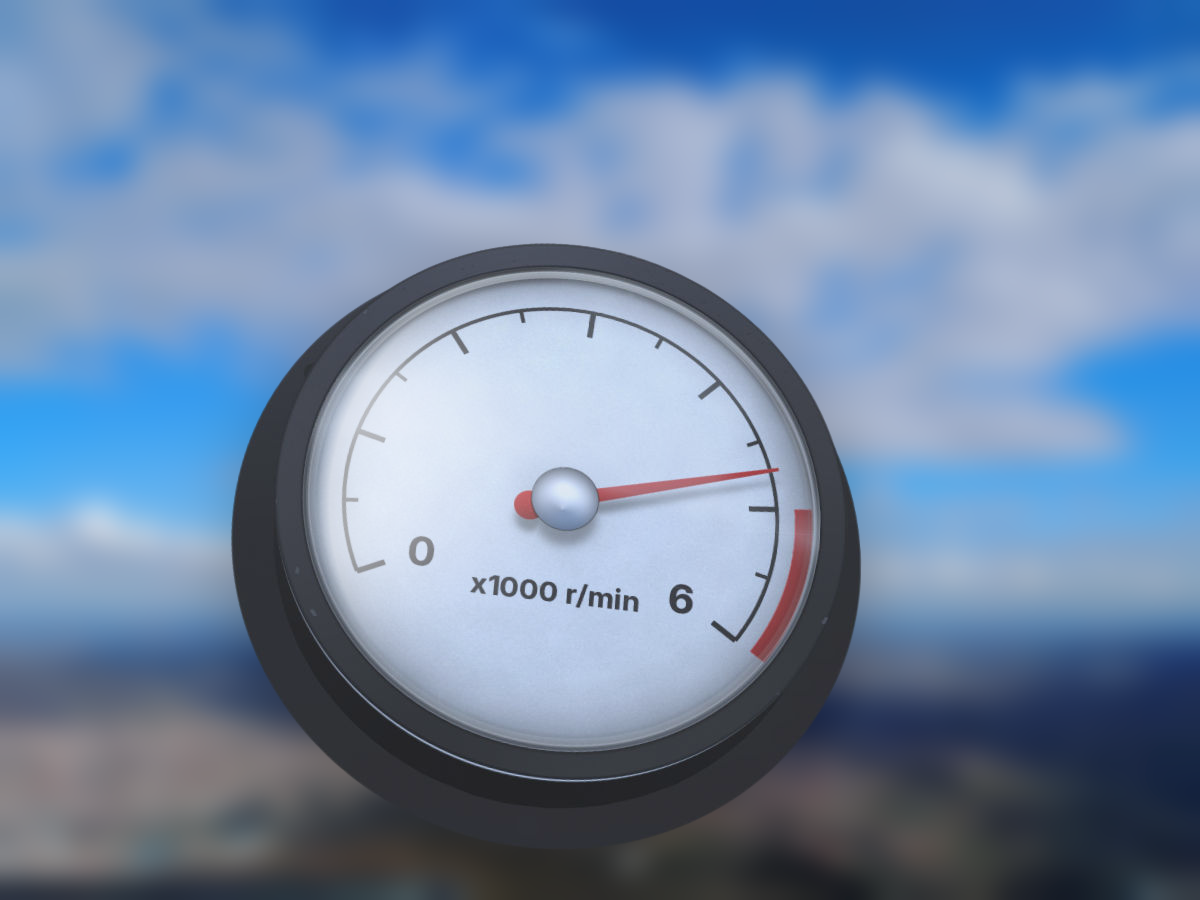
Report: 4750rpm
